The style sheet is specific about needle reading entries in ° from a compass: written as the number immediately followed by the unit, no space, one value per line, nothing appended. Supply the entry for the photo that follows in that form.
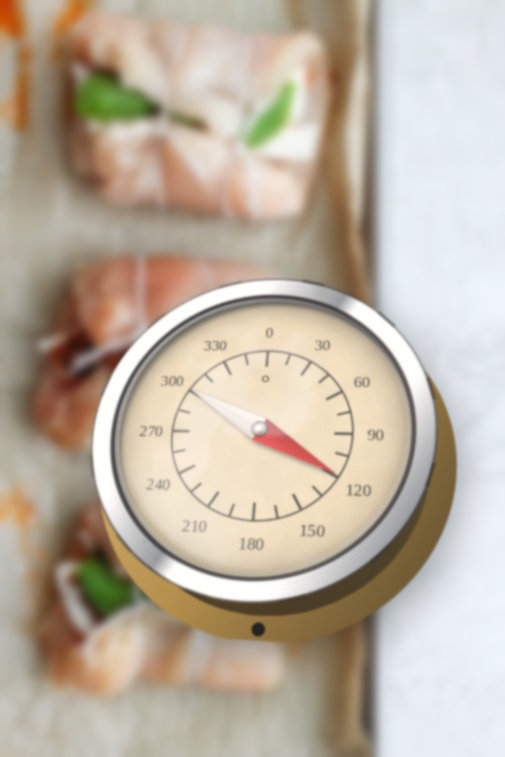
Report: 120°
